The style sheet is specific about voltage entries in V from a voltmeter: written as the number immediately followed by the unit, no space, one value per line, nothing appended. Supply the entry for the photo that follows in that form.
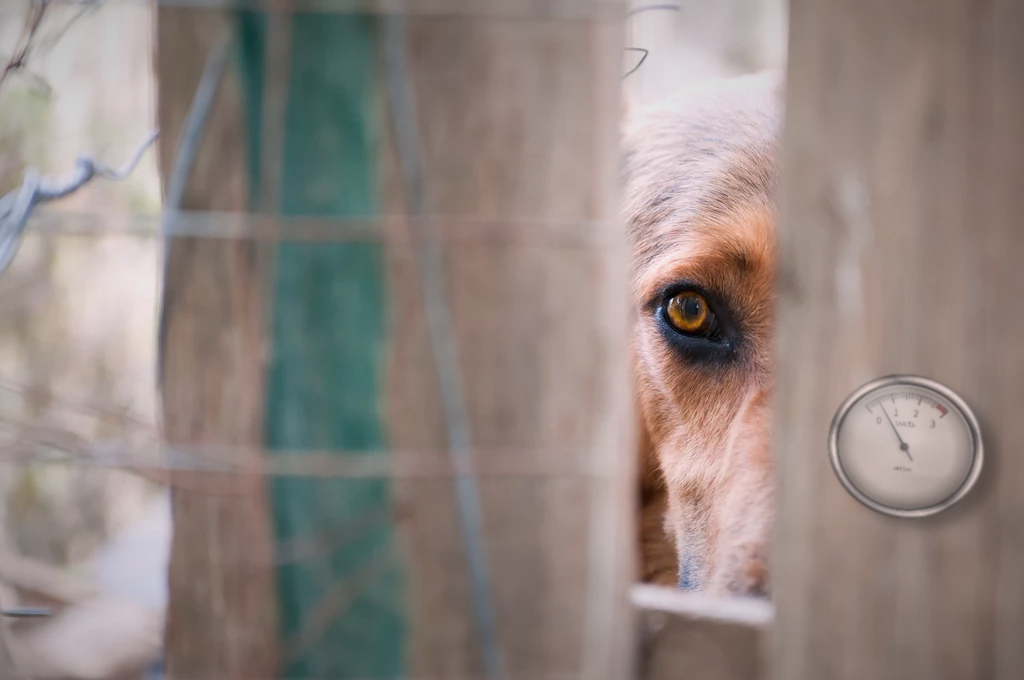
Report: 0.5V
